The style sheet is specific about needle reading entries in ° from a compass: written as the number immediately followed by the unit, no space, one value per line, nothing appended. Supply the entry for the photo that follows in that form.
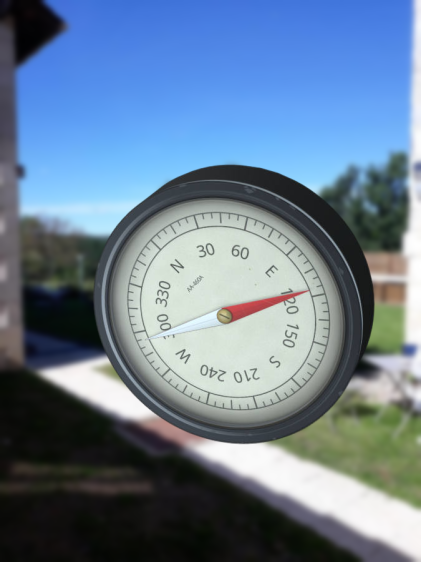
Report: 115°
